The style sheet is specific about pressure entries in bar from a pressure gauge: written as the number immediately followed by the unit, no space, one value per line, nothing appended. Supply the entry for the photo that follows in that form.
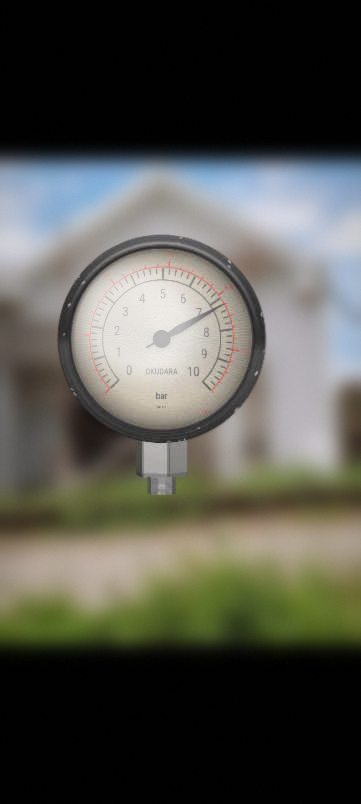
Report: 7.2bar
